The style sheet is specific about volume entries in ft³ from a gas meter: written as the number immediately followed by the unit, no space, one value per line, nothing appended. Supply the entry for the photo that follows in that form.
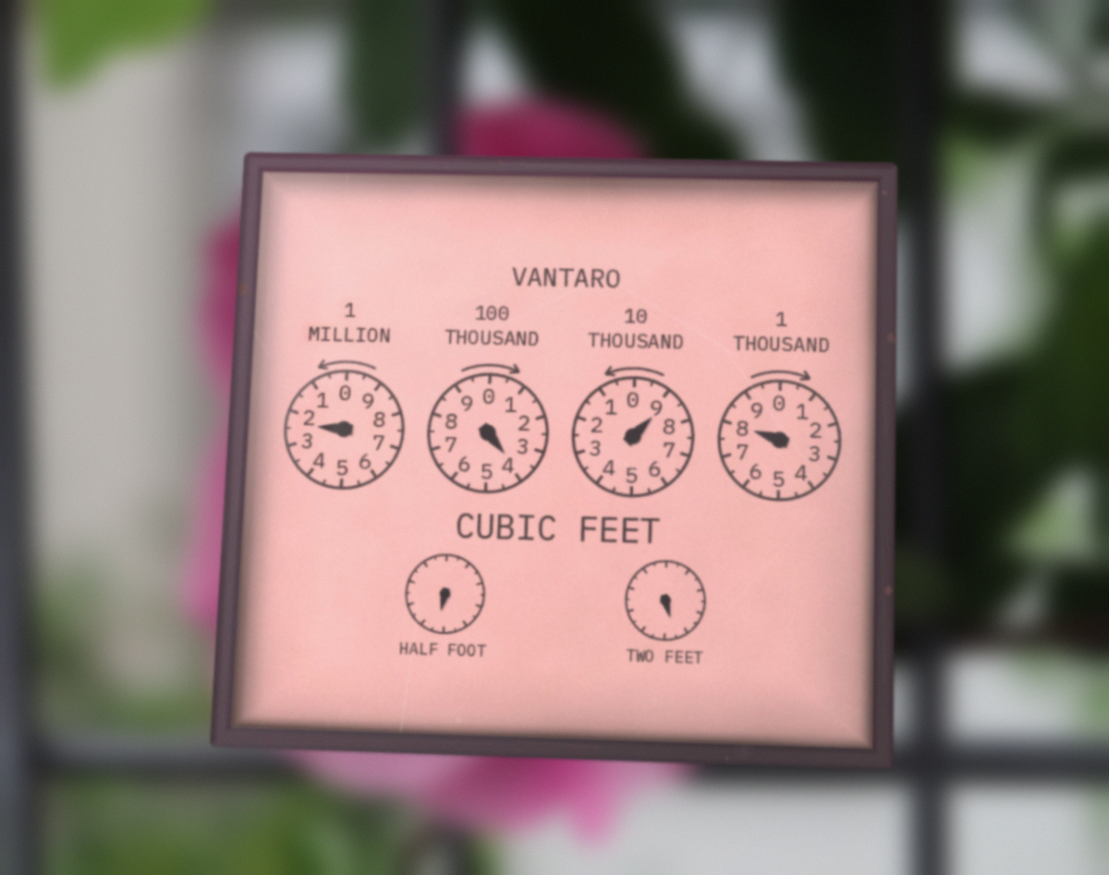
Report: 238800ft³
